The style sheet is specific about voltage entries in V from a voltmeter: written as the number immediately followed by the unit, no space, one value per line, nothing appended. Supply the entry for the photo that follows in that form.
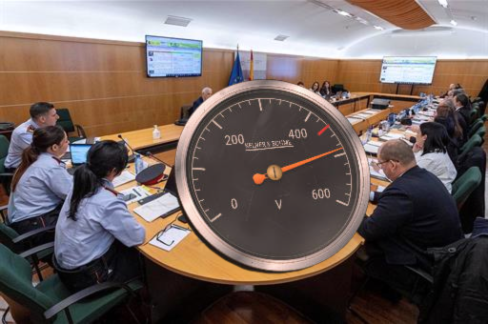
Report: 490V
